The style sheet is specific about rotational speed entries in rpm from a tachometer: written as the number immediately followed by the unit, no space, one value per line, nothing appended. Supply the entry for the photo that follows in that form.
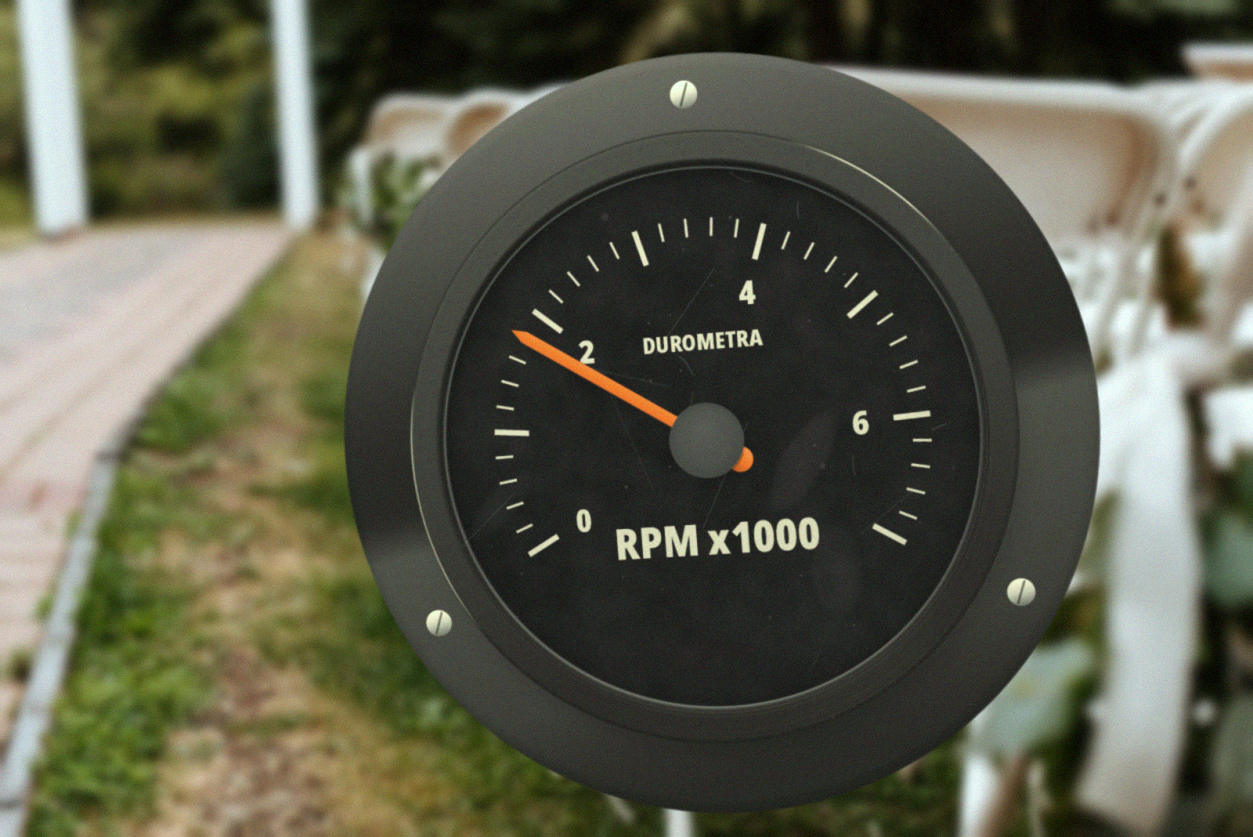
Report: 1800rpm
